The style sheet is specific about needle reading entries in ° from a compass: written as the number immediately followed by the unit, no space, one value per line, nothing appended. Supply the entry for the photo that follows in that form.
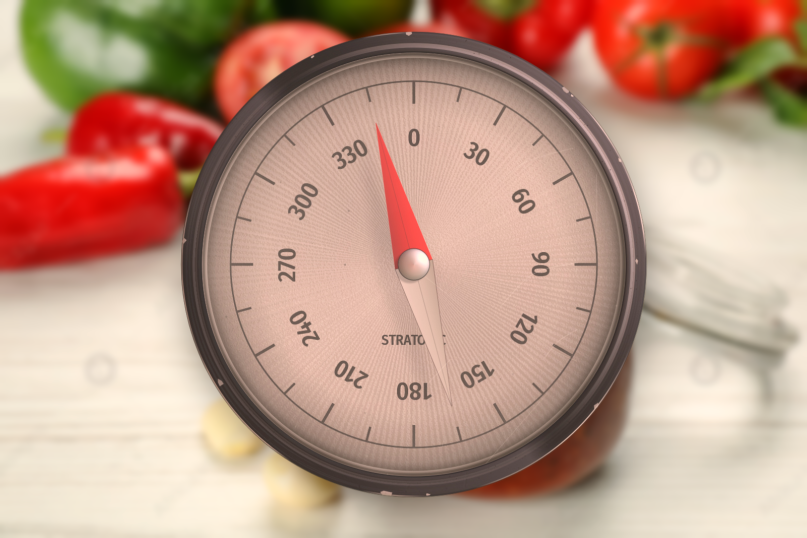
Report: 345°
